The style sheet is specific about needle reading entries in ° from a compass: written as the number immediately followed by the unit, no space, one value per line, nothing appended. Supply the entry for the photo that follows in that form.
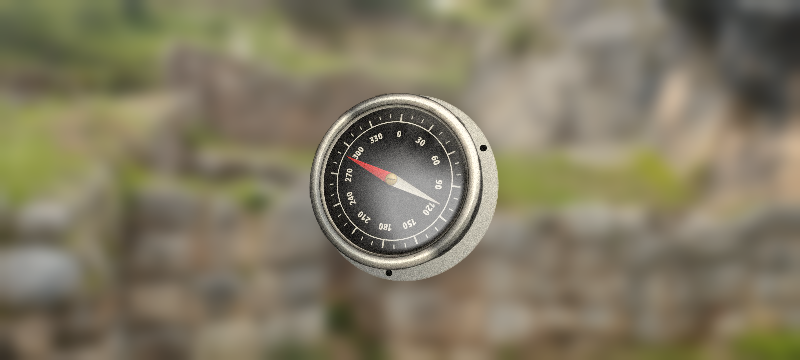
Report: 290°
